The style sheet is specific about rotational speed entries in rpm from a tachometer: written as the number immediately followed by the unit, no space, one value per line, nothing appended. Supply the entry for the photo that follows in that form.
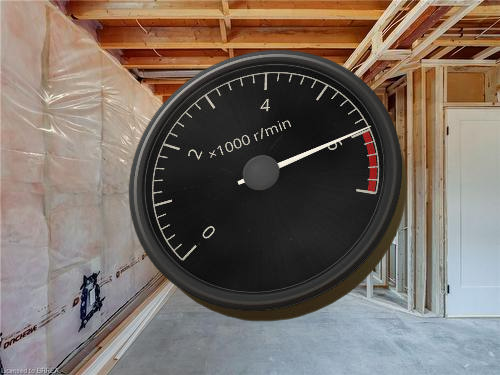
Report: 6000rpm
